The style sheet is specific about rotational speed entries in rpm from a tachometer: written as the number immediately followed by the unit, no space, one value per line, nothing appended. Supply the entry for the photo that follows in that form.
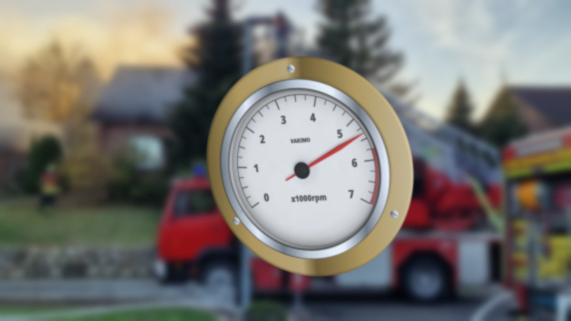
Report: 5375rpm
